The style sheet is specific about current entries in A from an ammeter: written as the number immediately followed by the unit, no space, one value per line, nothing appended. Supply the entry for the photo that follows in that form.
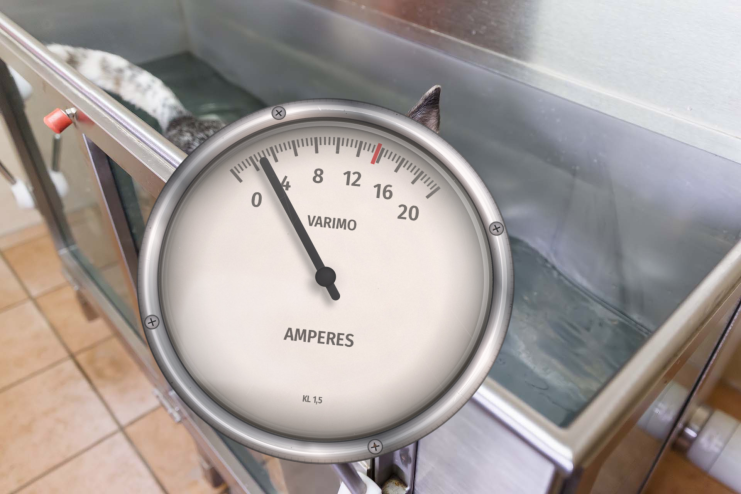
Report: 2.8A
